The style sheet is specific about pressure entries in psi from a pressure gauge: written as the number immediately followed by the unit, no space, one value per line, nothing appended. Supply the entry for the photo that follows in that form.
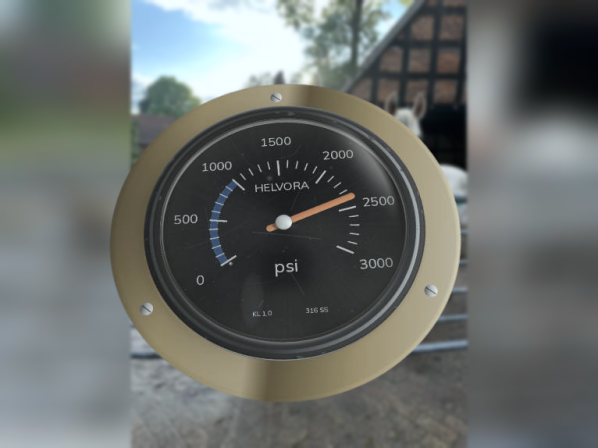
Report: 2400psi
